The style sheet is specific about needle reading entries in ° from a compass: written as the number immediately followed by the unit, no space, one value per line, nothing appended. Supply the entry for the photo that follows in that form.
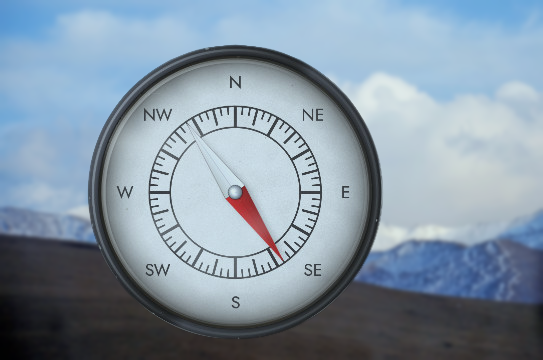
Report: 145°
